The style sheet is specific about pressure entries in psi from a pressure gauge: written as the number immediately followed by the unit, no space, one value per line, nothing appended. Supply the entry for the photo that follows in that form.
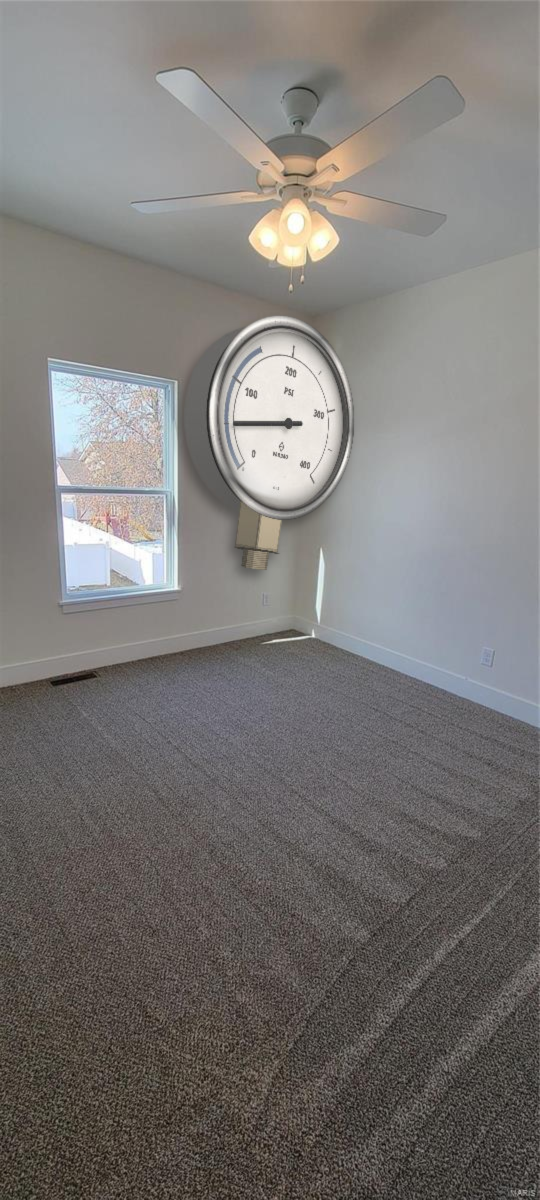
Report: 50psi
